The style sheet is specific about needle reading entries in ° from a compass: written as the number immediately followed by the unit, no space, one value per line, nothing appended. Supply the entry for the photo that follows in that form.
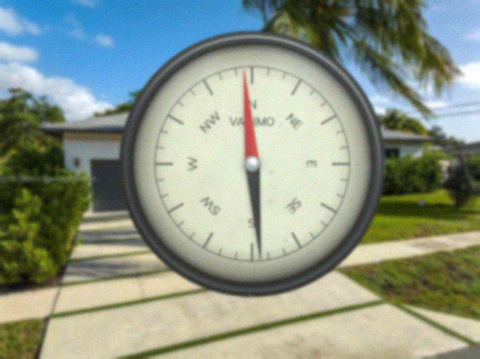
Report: 355°
